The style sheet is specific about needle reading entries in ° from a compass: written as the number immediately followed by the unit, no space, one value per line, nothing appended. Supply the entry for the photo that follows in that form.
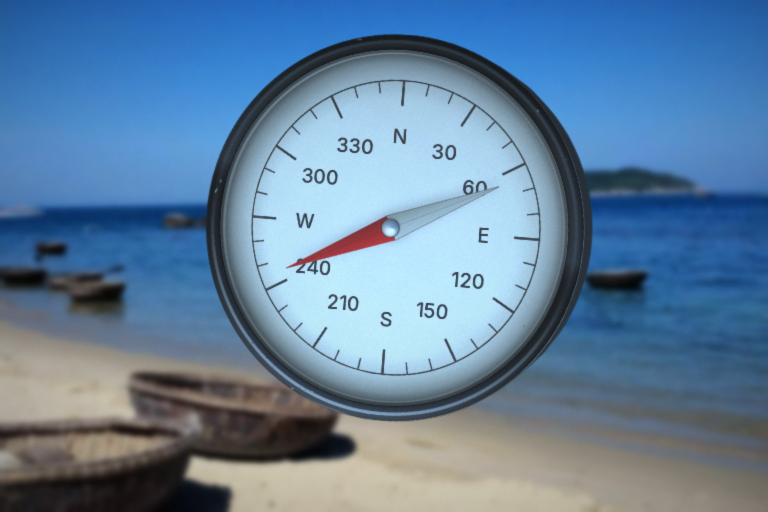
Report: 245°
